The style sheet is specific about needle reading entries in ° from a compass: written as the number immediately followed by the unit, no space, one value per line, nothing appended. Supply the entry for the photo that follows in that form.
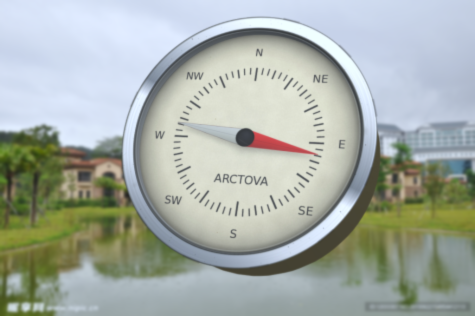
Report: 100°
